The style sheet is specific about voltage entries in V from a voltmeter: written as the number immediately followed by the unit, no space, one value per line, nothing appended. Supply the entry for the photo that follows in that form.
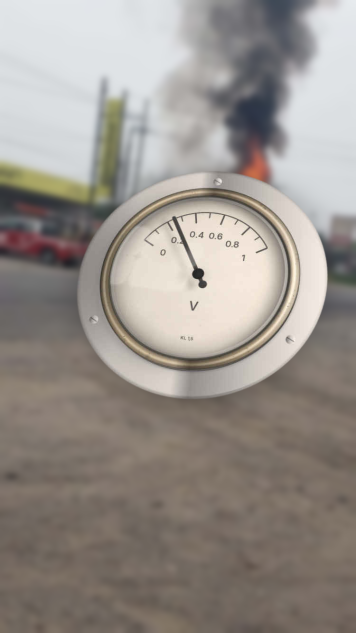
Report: 0.25V
